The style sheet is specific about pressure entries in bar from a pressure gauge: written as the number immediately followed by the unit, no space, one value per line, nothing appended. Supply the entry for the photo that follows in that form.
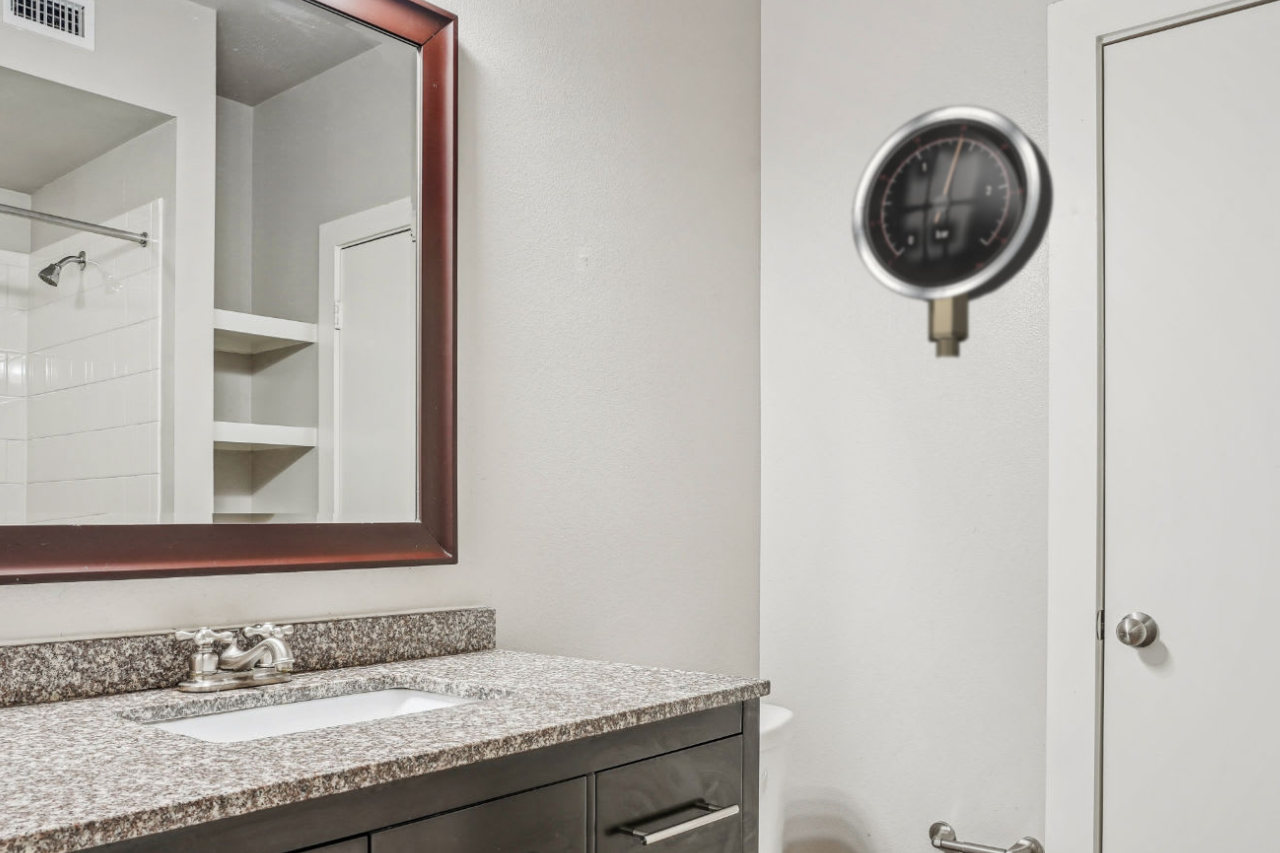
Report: 1.4bar
